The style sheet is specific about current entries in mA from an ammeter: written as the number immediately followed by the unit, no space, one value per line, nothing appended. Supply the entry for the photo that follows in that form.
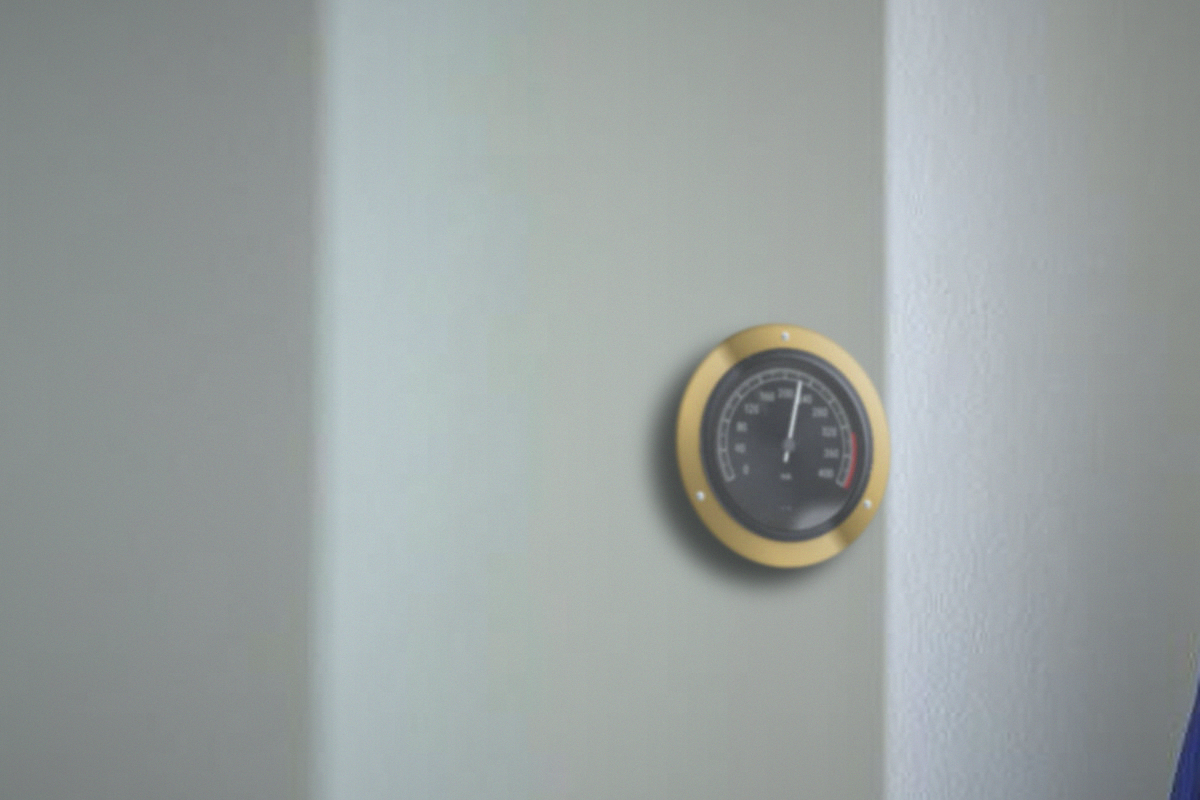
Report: 220mA
